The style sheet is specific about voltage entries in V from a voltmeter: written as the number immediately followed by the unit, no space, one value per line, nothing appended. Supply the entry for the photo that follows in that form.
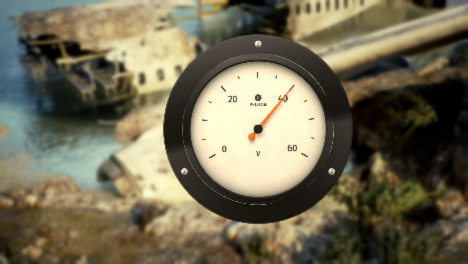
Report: 40V
